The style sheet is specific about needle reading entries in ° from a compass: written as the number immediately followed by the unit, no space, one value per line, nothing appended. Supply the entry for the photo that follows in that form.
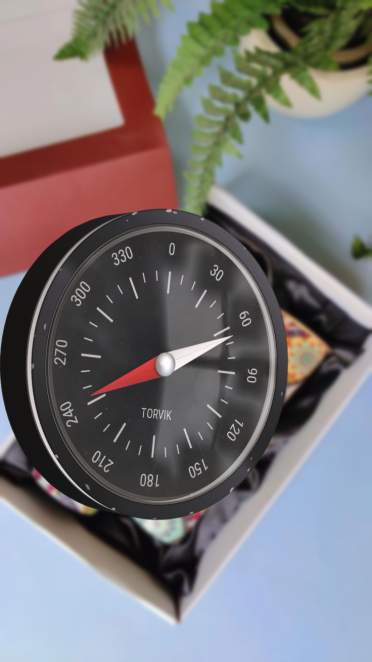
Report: 245°
